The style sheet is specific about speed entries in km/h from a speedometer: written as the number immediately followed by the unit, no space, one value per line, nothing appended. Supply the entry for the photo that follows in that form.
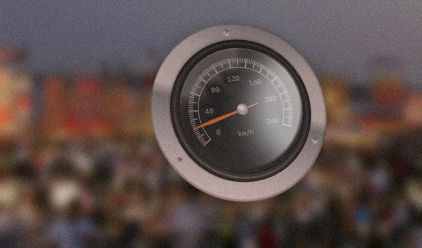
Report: 20km/h
